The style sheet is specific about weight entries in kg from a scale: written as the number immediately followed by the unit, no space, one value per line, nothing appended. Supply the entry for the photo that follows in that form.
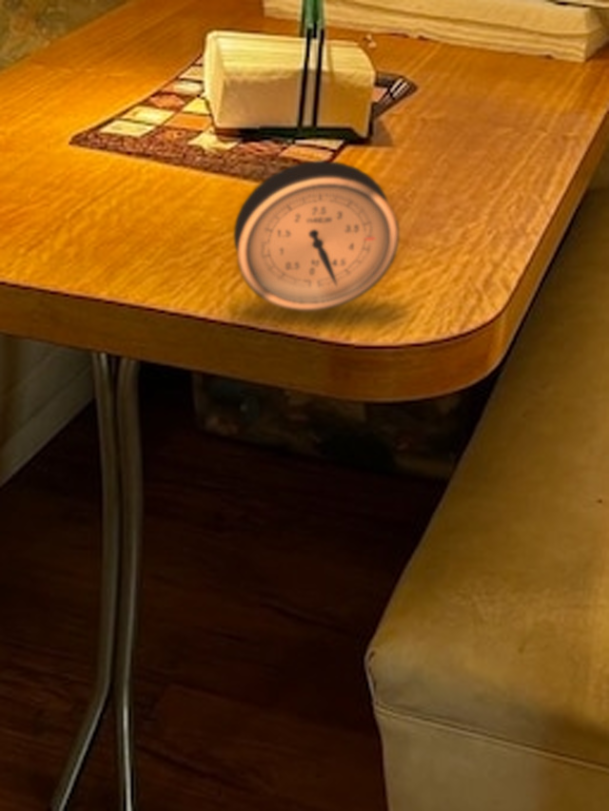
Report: 4.75kg
